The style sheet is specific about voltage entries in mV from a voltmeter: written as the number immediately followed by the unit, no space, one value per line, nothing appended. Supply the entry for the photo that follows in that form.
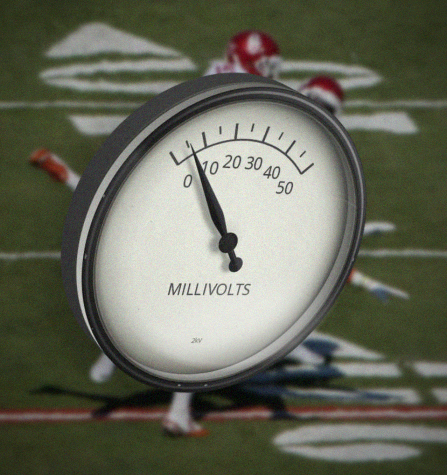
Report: 5mV
